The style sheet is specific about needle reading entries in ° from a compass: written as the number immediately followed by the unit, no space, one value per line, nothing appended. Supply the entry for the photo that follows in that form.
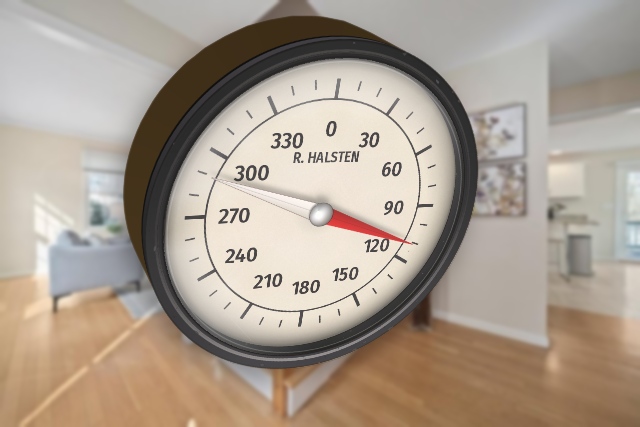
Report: 110°
